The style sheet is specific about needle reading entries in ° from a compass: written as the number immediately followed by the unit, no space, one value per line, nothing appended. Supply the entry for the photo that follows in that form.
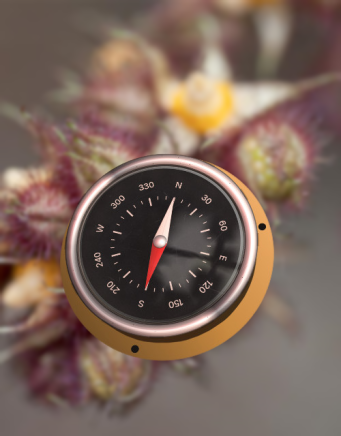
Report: 180°
